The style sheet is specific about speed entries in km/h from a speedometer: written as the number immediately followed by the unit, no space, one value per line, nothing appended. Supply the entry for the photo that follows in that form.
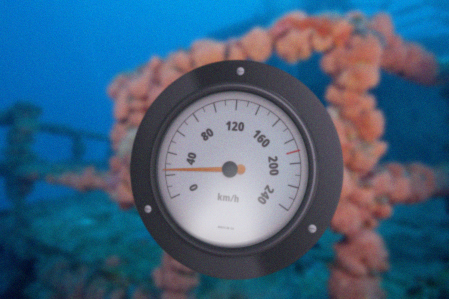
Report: 25km/h
